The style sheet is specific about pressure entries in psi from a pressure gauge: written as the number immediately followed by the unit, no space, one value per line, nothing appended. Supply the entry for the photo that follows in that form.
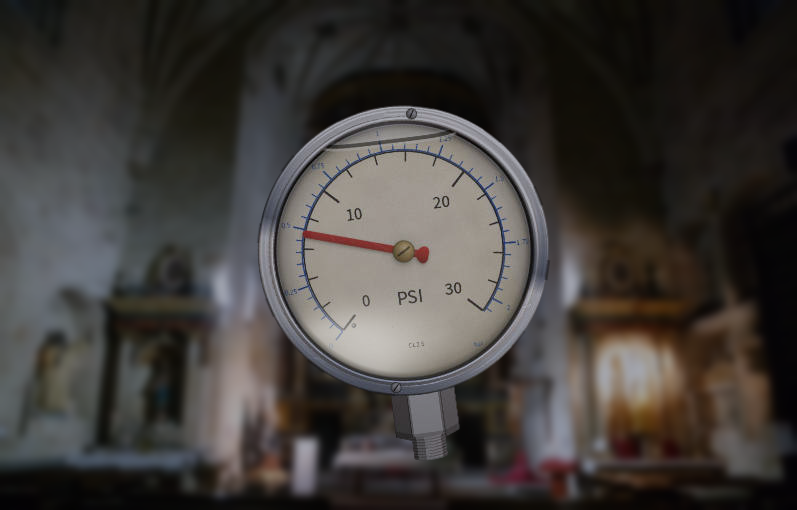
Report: 7psi
